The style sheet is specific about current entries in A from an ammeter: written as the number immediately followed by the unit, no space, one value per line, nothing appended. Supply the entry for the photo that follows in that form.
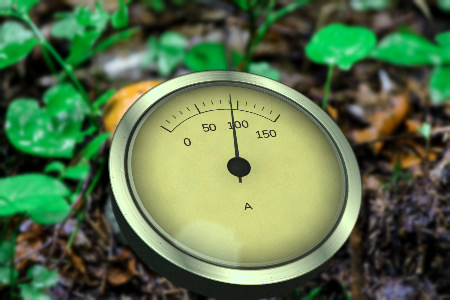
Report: 90A
